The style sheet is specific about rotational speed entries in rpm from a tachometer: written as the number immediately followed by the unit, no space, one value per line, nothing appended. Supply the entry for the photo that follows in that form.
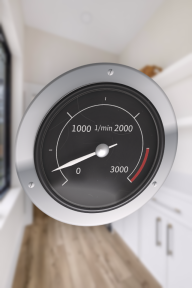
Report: 250rpm
